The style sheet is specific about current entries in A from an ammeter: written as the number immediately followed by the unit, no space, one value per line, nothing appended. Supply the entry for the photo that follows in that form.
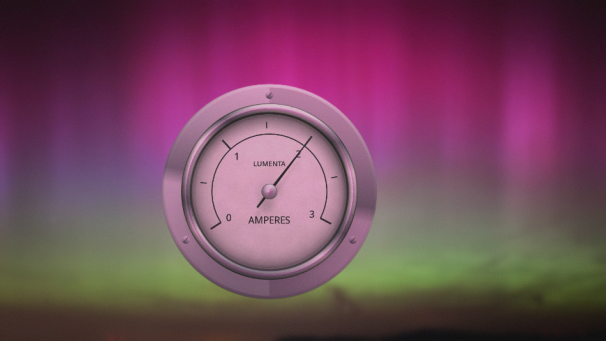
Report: 2A
